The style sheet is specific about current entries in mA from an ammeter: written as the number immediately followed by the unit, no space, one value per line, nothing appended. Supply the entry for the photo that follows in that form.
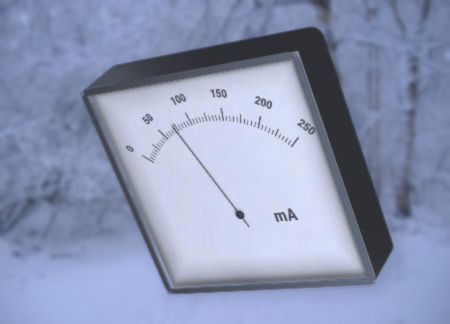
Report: 75mA
